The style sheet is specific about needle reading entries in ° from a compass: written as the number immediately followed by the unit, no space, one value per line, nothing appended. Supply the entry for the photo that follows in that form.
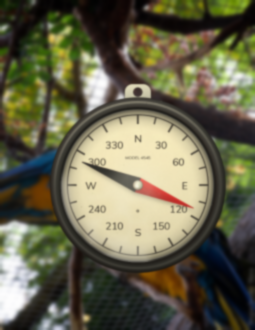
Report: 112.5°
